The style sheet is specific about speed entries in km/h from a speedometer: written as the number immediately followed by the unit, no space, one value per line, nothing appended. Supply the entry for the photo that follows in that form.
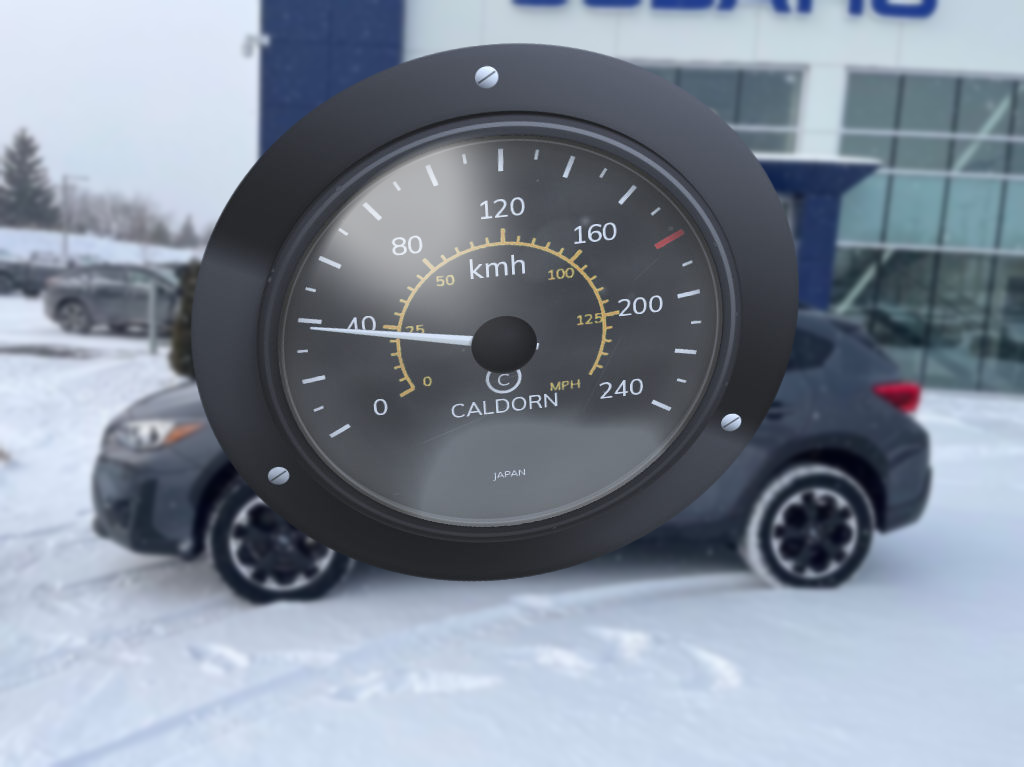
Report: 40km/h
